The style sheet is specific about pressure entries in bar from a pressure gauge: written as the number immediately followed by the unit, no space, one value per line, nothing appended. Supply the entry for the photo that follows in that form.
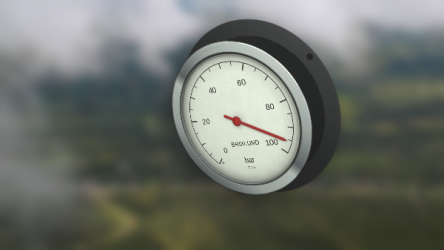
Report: 95bar
